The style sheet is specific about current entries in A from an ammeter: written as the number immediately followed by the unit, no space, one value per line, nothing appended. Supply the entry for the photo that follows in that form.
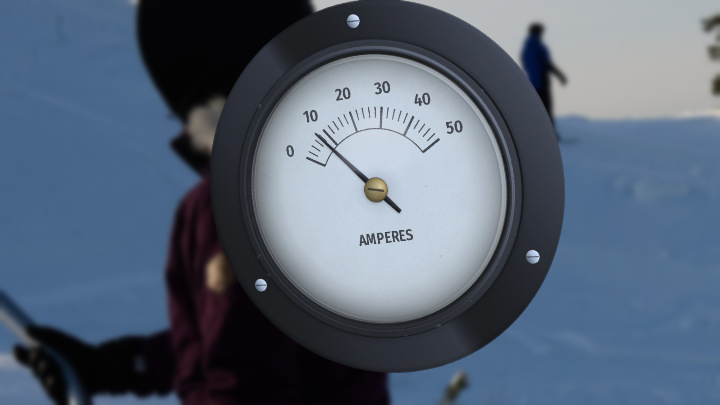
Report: 8A
